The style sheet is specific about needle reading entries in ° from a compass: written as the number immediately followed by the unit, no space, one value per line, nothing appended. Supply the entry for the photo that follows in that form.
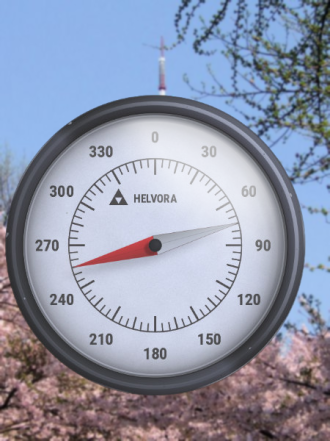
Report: 255°
